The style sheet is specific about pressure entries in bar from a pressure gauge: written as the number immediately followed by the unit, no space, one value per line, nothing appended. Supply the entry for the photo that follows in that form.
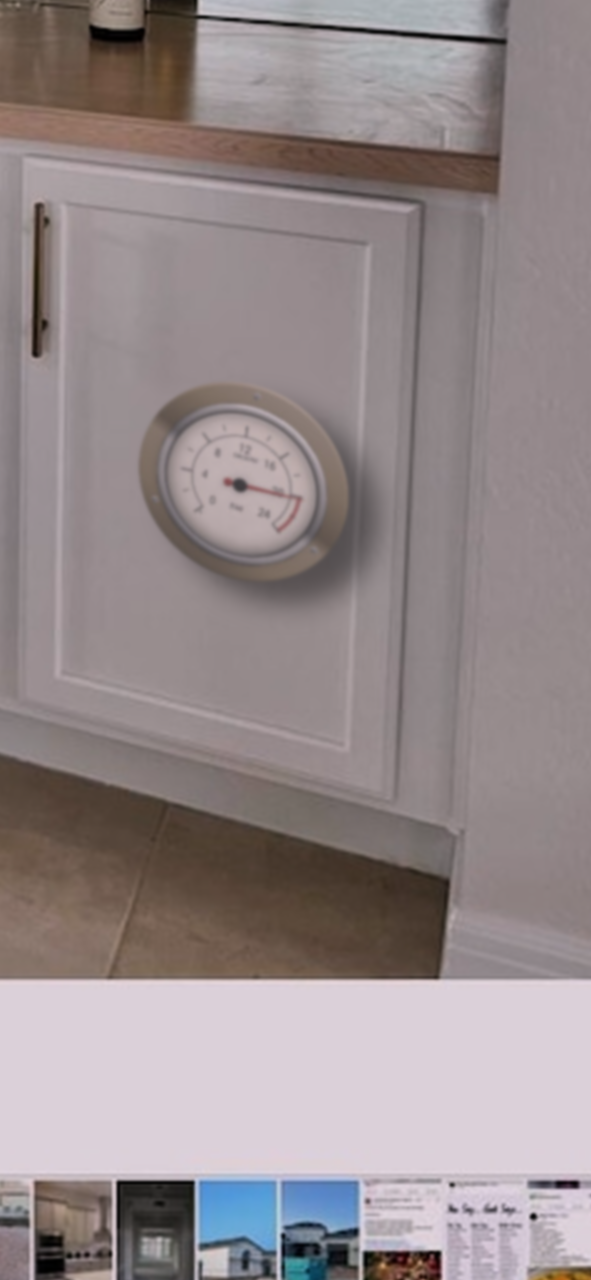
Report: 20bar
